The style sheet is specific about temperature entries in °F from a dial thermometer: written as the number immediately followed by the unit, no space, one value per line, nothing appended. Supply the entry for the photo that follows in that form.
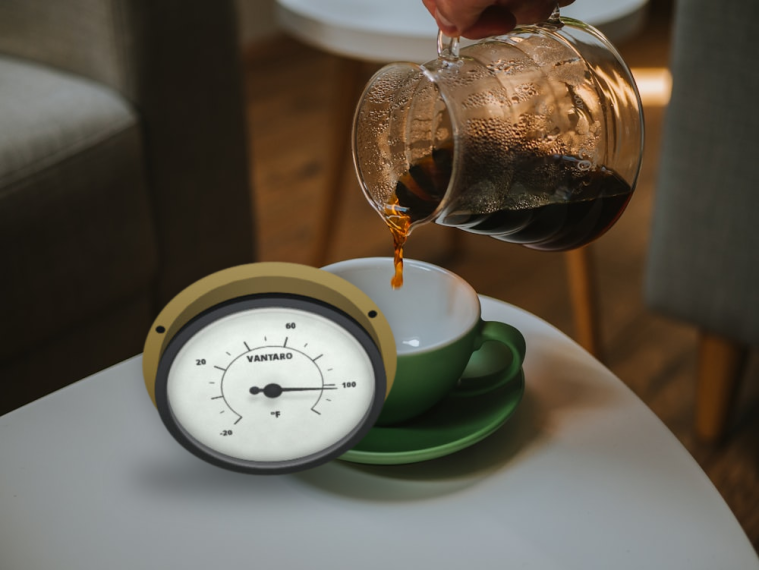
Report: 100°F
